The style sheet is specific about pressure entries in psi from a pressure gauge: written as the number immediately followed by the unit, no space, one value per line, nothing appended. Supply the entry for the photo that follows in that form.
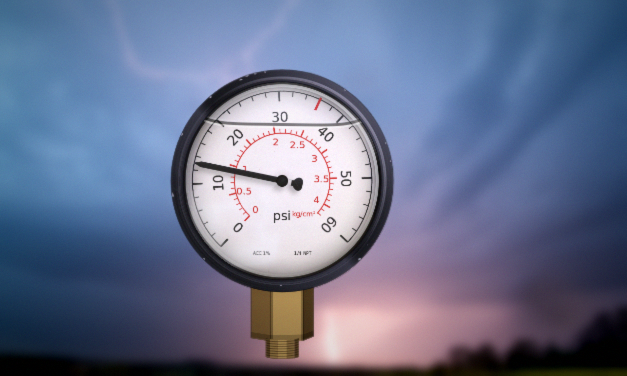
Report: 13psi
